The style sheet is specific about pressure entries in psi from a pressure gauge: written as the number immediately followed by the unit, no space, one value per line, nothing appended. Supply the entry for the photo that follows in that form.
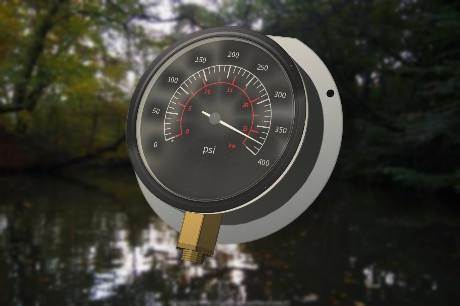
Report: 380psi
